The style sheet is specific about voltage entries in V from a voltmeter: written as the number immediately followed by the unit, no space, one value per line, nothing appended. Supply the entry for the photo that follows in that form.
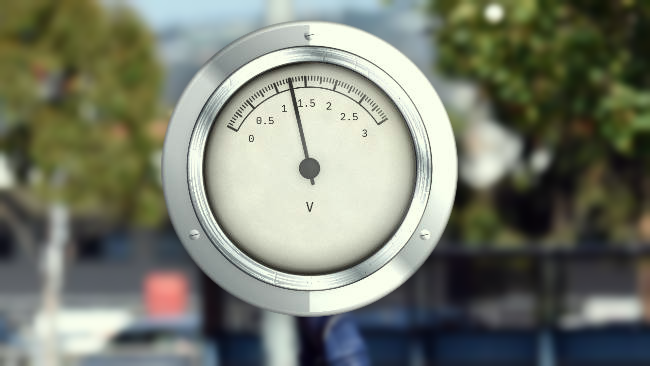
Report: 1.25V
